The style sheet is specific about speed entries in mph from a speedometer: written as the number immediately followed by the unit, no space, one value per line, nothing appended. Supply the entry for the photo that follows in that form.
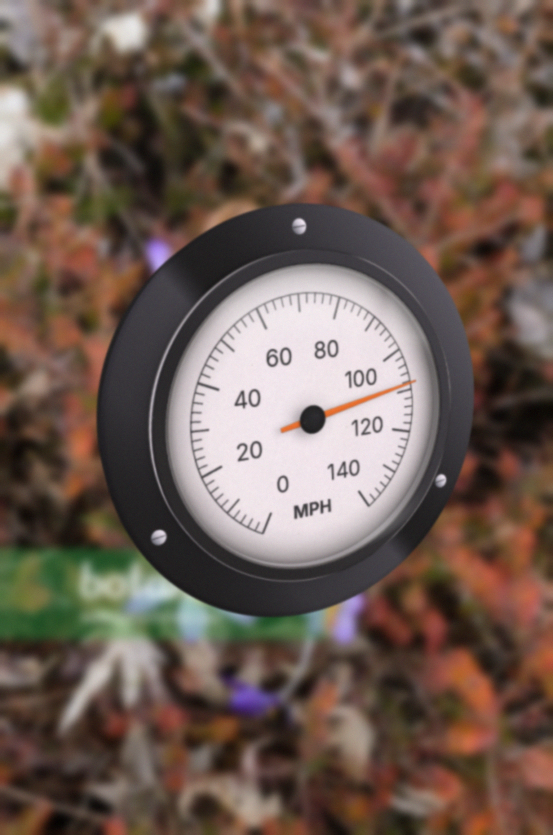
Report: 108mph
